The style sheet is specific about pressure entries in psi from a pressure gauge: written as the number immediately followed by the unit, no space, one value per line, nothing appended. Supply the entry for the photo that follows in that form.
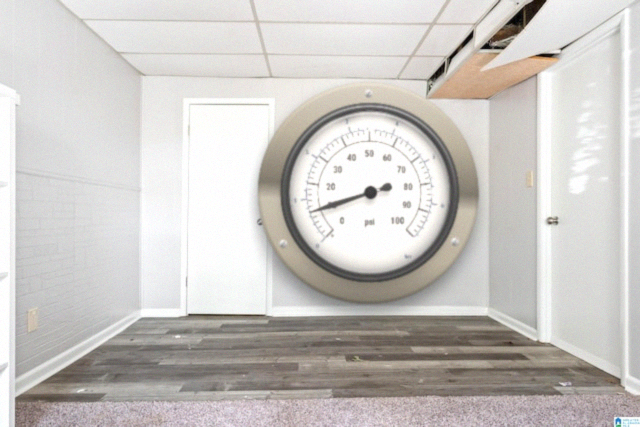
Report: 10psi
